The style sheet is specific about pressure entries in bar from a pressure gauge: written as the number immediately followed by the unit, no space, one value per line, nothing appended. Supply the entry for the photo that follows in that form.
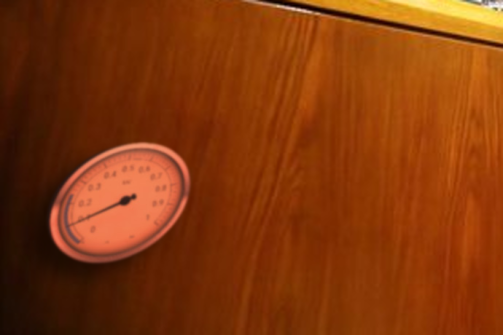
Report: 0.1bar
